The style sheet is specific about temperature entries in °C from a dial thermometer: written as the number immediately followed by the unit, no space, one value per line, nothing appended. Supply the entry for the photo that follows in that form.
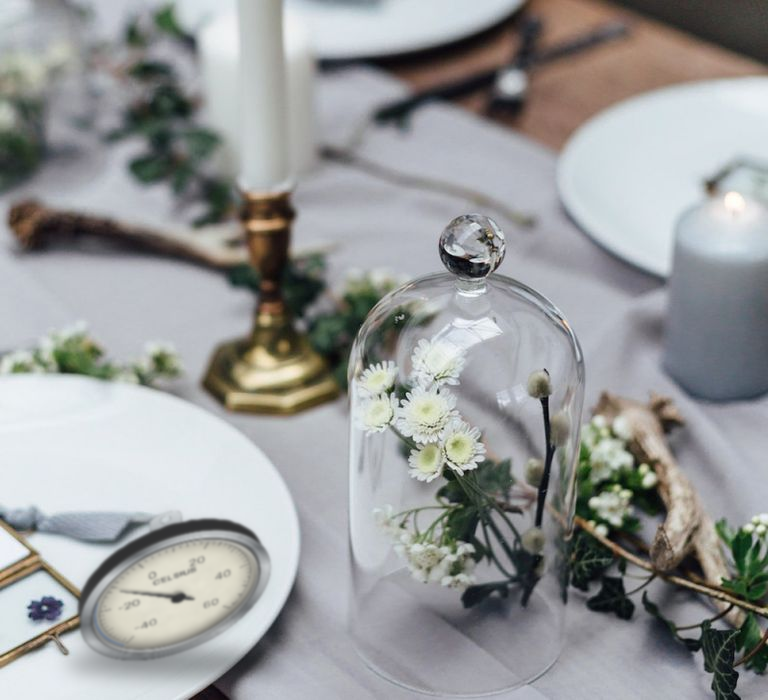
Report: -10°C
